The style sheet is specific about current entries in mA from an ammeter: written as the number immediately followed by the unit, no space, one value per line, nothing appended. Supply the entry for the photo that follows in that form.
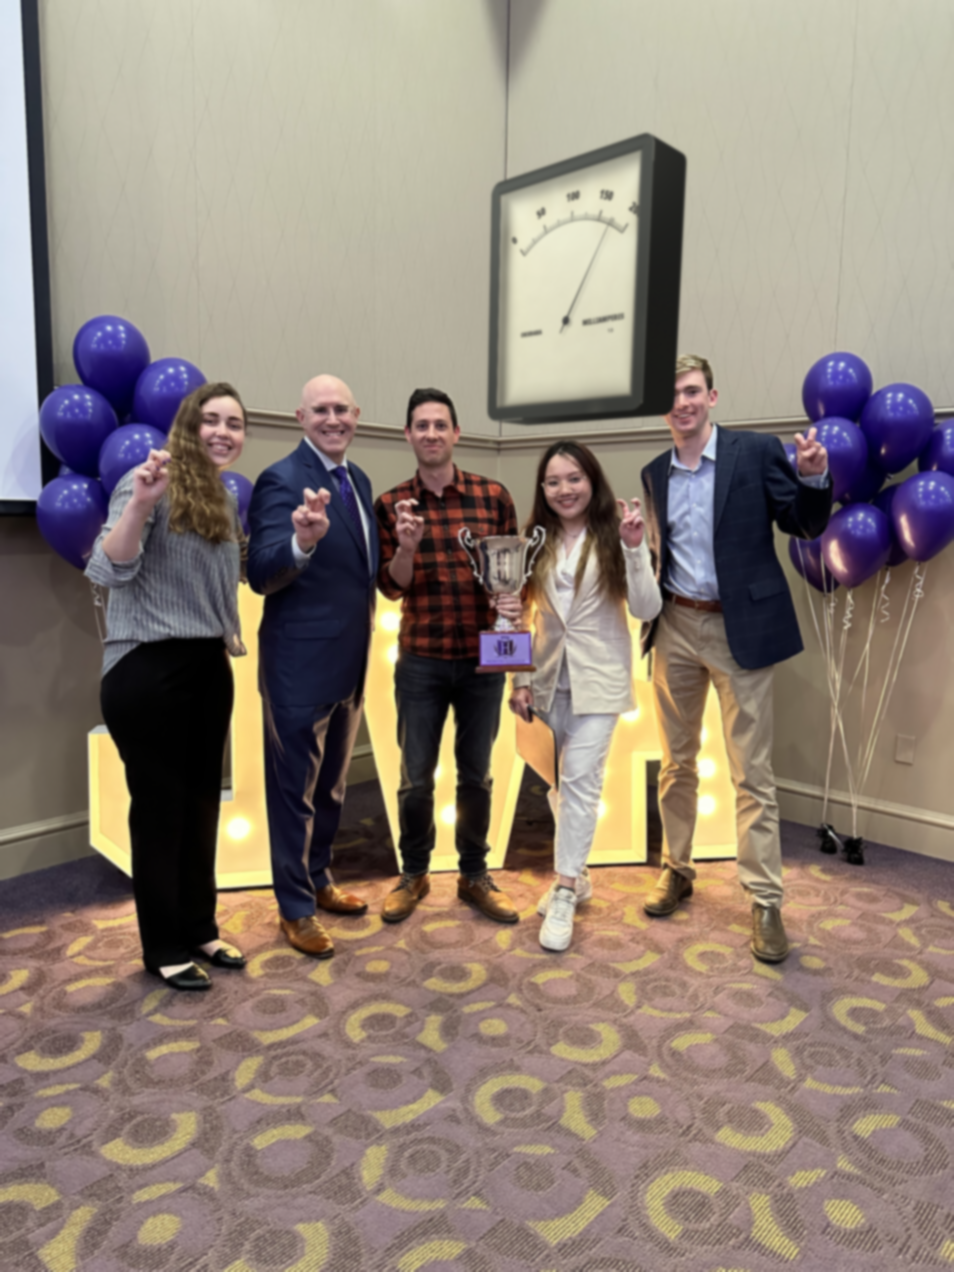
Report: 175mA
